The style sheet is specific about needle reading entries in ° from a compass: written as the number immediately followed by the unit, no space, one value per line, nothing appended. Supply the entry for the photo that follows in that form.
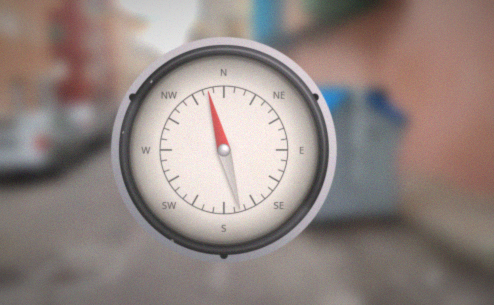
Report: 345°
